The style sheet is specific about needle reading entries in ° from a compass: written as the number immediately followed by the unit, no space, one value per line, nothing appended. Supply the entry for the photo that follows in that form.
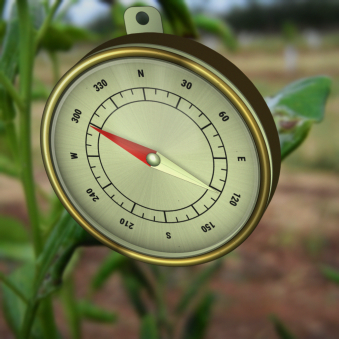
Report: 300°
